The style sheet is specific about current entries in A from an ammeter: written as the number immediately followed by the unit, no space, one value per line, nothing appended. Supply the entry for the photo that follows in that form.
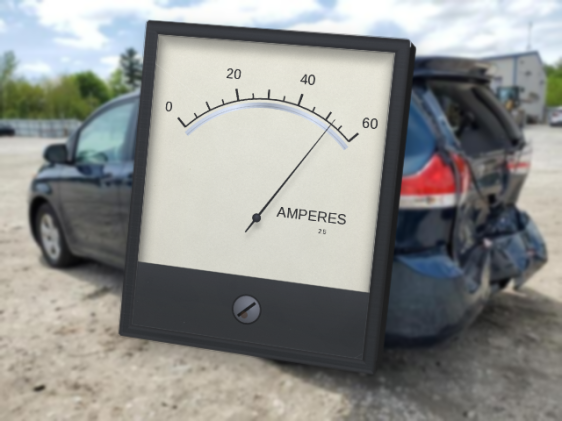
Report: 52.5A
